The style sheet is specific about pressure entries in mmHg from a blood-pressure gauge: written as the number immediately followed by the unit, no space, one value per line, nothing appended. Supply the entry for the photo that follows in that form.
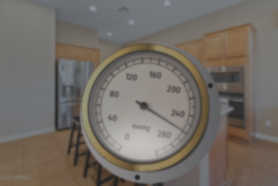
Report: 260mmHg
